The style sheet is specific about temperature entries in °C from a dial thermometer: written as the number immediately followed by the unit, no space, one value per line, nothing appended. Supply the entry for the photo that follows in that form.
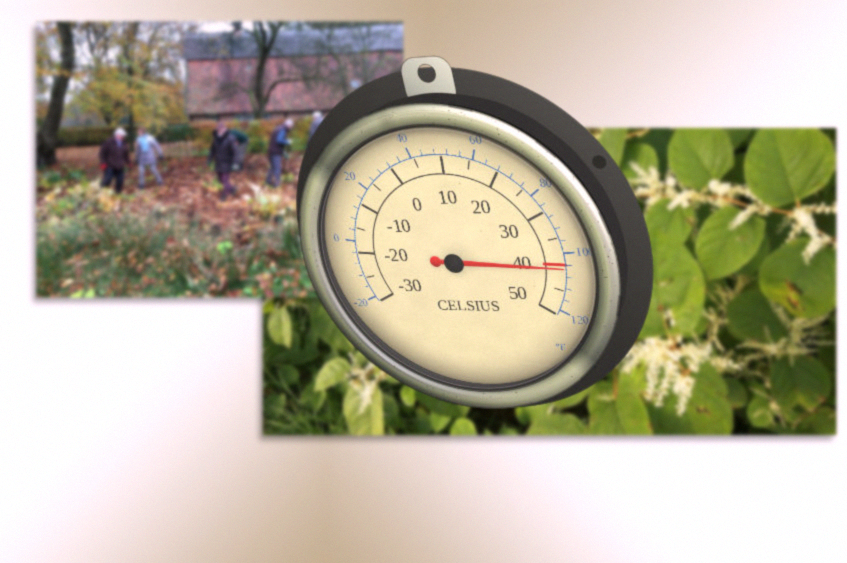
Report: 40°C
